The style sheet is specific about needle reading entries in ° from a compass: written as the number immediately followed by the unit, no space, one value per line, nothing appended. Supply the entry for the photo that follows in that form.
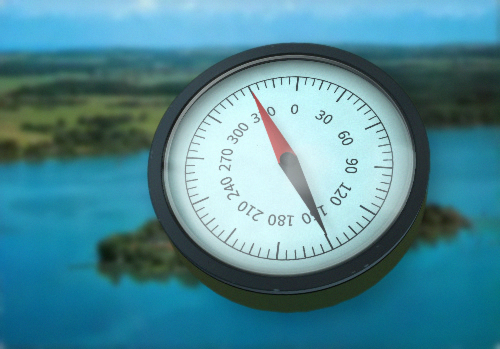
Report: 330°
